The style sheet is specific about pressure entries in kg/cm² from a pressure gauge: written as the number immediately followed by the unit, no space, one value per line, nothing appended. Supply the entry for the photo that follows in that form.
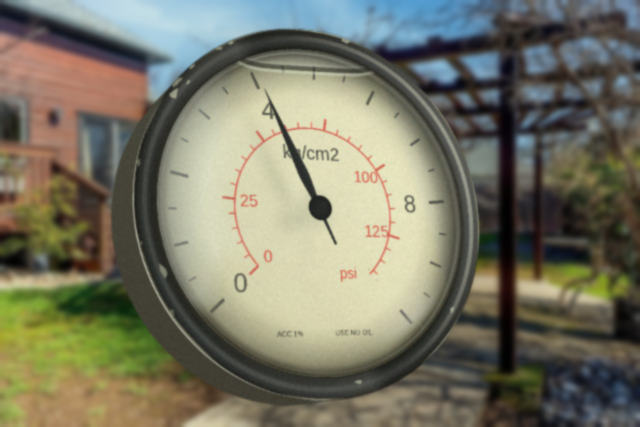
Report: 4kg/cm²
